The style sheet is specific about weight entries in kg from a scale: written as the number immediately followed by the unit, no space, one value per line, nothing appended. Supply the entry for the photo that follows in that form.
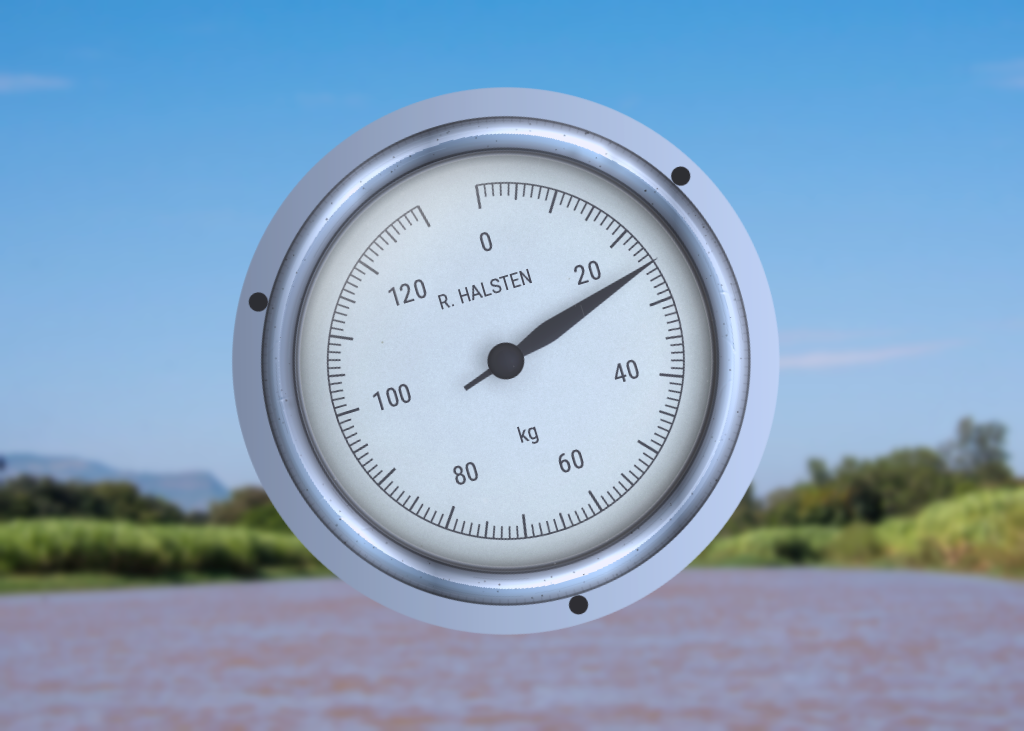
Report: 25kg
